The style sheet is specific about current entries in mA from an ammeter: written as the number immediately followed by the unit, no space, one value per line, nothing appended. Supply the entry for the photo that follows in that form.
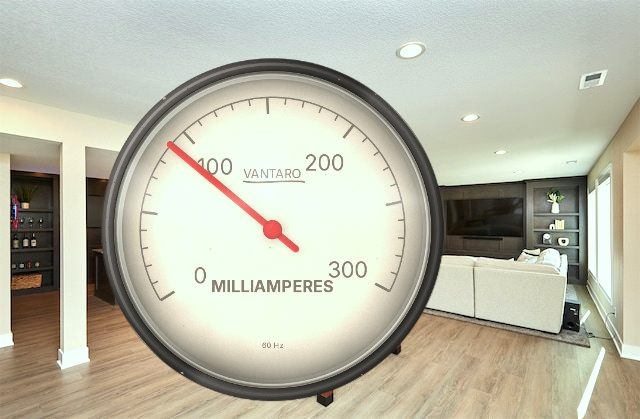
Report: 90mA
